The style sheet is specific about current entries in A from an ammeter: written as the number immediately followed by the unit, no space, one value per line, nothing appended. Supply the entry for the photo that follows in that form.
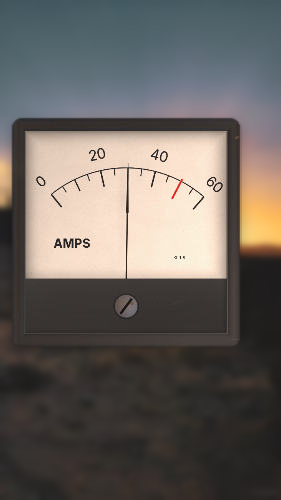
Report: 30A
